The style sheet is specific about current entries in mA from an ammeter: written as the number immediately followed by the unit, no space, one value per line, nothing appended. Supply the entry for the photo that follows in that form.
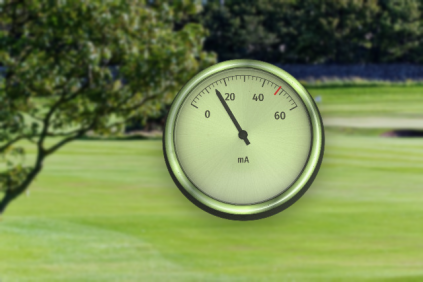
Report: 14mA
